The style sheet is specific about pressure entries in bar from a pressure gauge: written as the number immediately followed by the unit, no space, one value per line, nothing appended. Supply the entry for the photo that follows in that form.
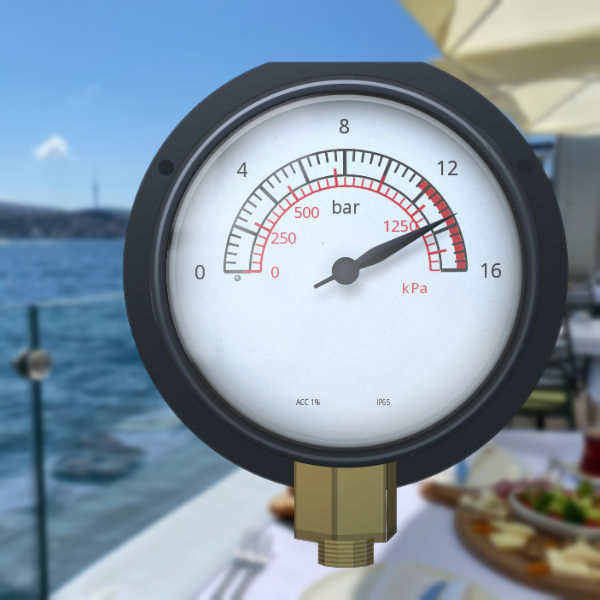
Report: 13.6bar
